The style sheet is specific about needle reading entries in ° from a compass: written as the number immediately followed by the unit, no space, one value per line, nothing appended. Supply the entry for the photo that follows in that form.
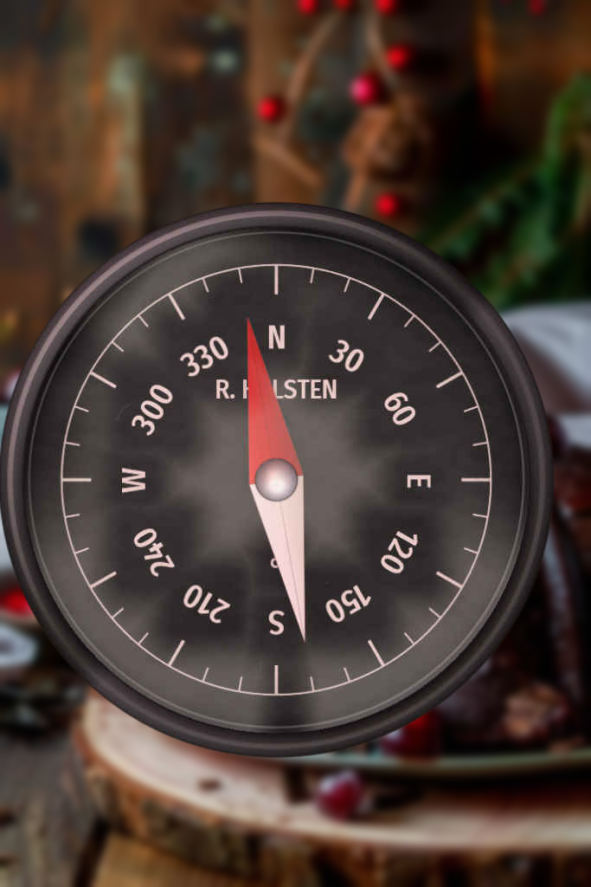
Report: 350°
